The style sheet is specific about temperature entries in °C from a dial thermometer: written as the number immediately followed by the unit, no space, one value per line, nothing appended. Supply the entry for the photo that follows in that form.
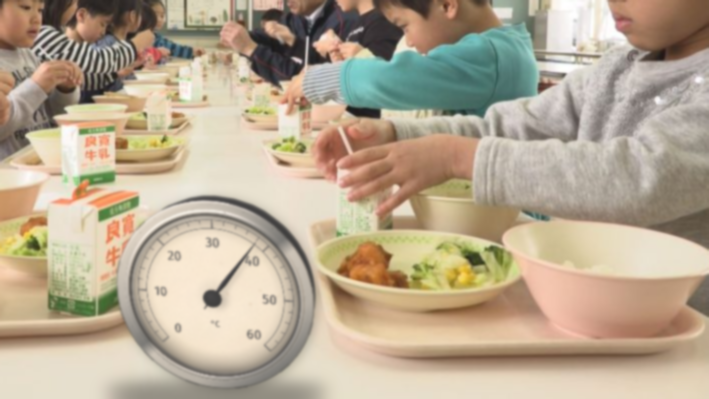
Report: 38°C
